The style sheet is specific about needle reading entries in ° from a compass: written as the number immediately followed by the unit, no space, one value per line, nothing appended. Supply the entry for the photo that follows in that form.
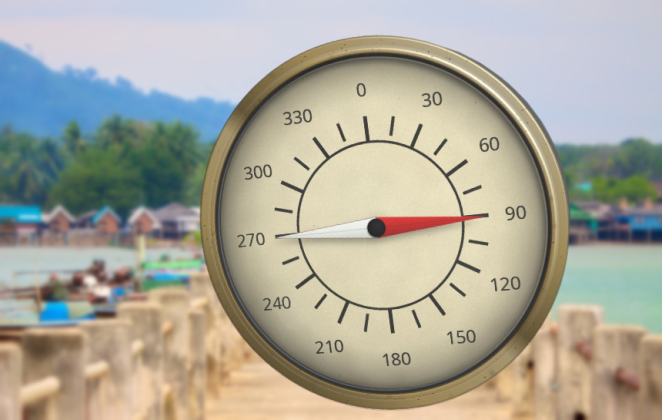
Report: 90°
